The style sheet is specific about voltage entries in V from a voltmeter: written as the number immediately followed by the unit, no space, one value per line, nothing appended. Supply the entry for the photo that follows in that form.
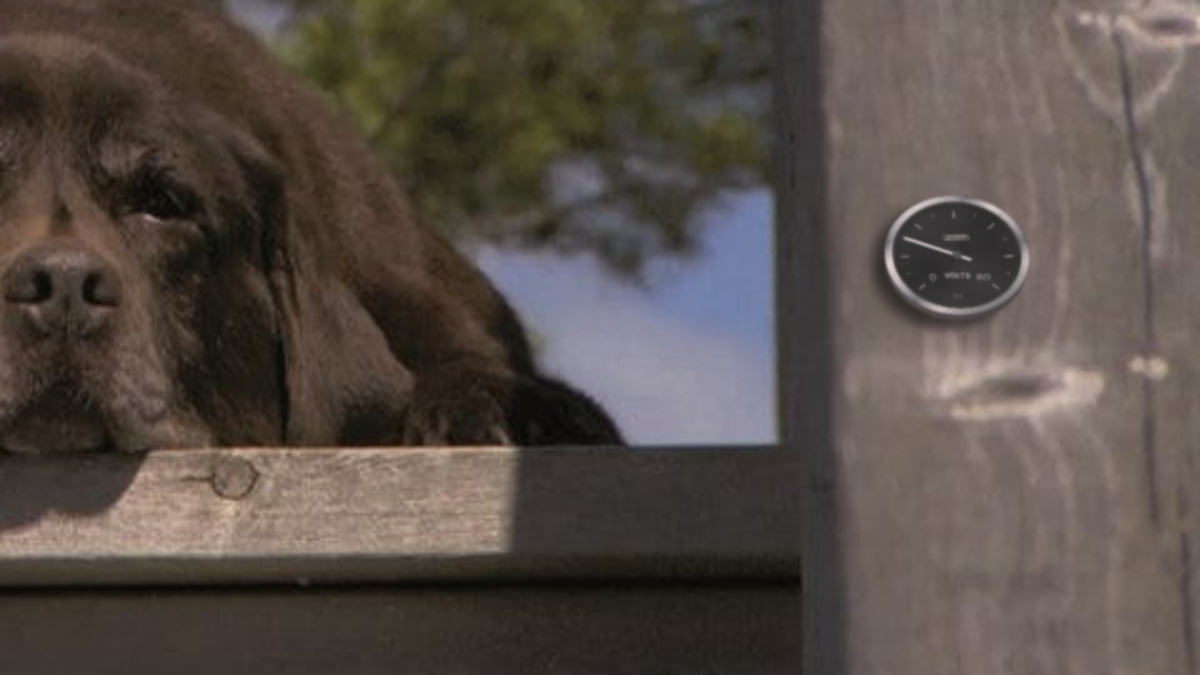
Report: 15V
